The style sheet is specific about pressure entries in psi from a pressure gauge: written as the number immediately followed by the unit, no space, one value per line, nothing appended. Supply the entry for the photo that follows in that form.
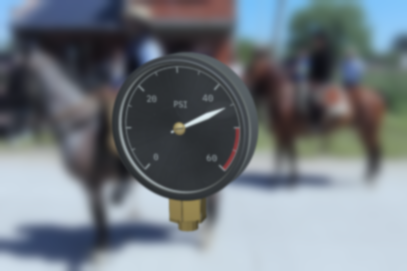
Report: 45psi
